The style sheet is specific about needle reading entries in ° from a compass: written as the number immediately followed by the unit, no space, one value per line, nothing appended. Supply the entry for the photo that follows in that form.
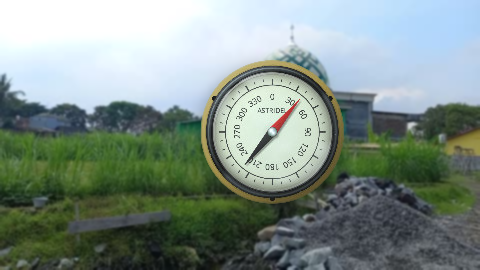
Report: 40°
